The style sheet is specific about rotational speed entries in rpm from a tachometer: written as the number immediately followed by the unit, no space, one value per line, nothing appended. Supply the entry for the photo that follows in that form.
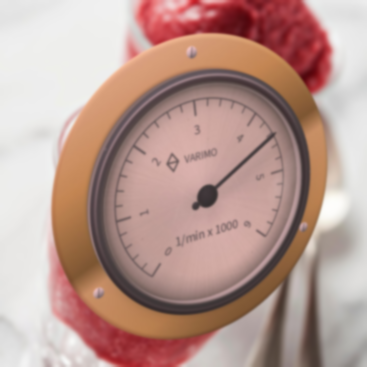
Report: 4400rpm
